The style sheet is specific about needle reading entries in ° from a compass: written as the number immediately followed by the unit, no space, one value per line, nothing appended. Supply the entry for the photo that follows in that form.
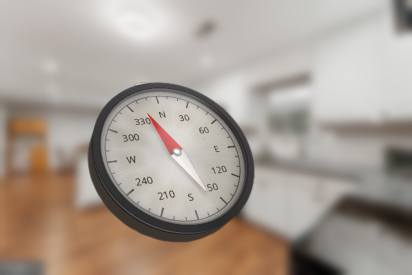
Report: 340°
